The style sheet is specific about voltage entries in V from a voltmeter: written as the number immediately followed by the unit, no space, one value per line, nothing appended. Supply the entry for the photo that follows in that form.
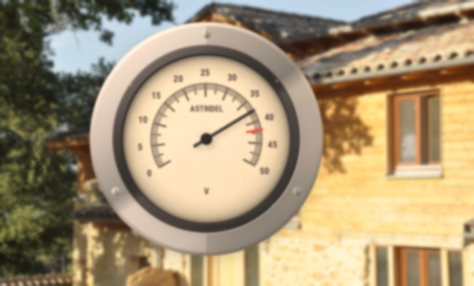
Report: 37.5V
